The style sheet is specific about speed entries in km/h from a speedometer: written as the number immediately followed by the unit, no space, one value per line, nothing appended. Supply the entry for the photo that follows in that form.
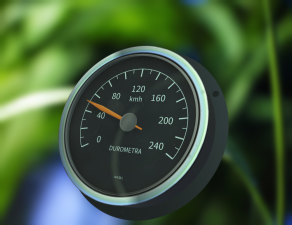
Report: 50km/h
